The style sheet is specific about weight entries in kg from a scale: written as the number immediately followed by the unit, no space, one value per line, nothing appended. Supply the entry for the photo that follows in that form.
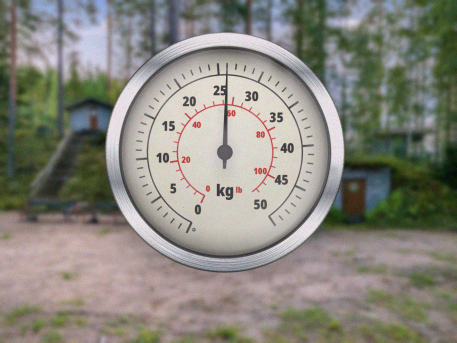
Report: 26kg
